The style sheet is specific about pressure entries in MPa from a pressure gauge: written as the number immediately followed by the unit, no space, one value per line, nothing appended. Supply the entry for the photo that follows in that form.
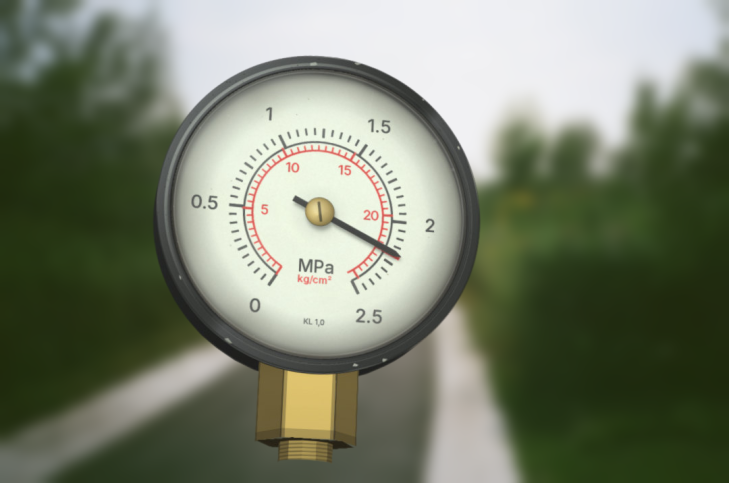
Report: 2.2MPa
